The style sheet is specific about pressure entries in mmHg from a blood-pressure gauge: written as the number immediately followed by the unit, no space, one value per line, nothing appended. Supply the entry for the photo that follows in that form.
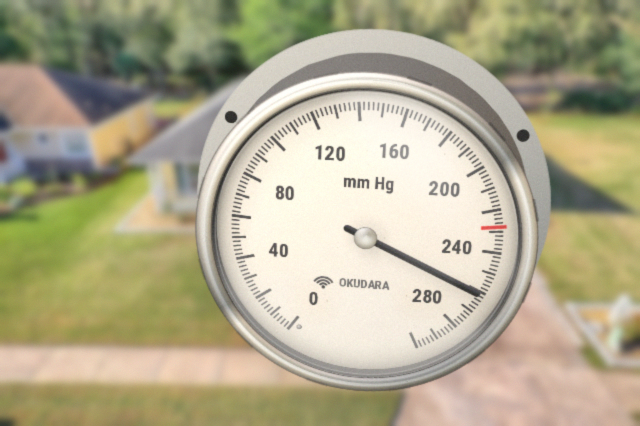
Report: 260mmHg
